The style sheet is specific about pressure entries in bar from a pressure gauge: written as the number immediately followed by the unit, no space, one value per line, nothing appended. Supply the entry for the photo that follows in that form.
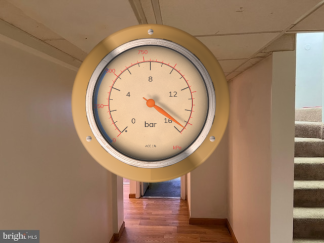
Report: 15.5bar
